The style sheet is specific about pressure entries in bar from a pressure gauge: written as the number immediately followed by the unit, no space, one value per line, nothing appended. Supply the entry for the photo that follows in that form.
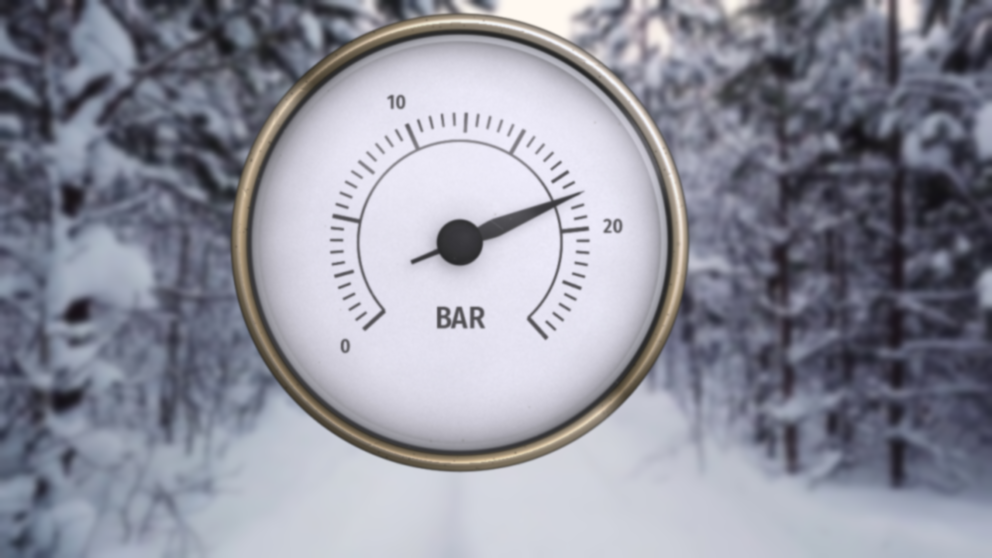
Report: 18.5bar
